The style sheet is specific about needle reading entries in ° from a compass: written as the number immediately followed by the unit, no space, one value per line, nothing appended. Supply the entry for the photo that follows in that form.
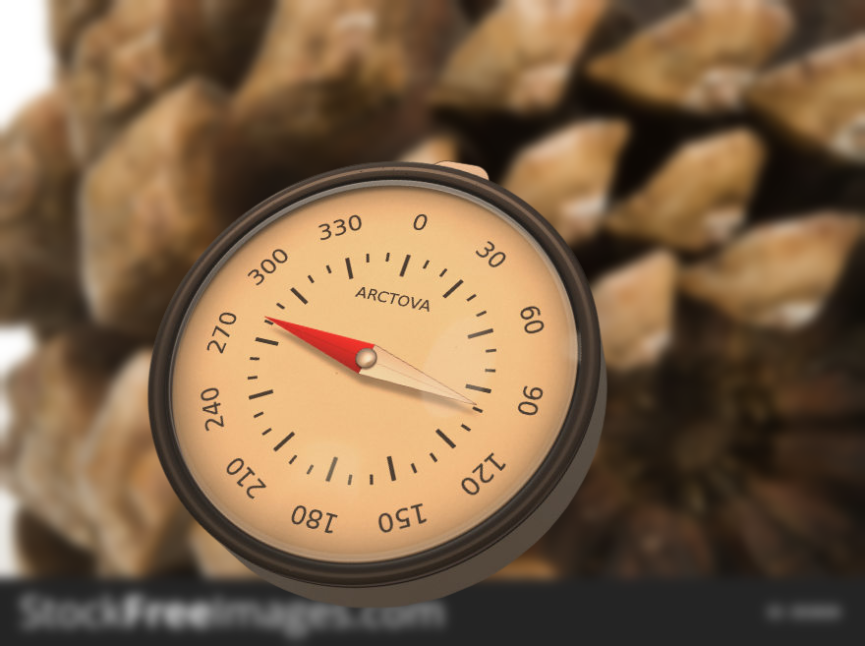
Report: 280°
